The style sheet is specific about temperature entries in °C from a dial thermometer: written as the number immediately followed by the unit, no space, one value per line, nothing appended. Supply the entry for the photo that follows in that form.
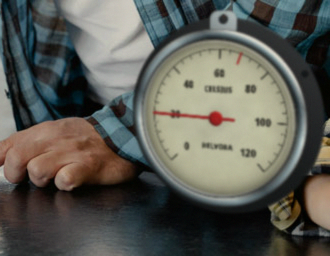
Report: 20°C
